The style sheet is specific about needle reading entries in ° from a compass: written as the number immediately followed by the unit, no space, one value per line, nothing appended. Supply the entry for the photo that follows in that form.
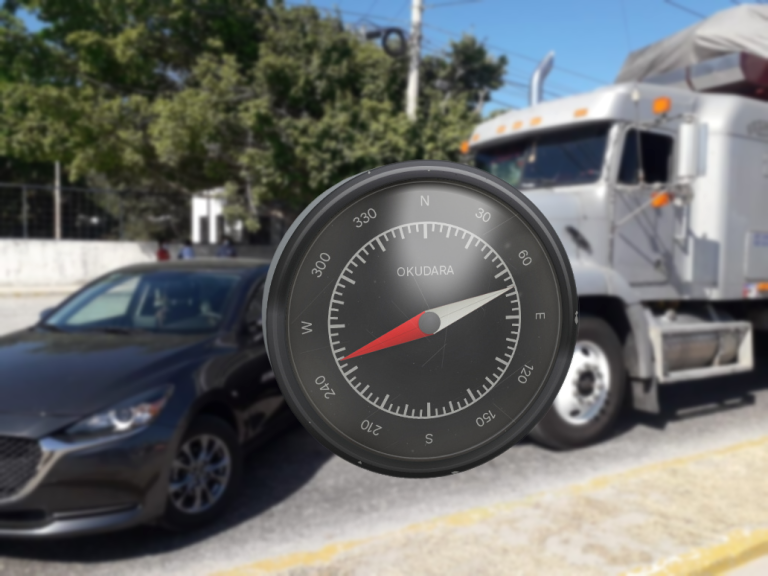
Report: 250°
